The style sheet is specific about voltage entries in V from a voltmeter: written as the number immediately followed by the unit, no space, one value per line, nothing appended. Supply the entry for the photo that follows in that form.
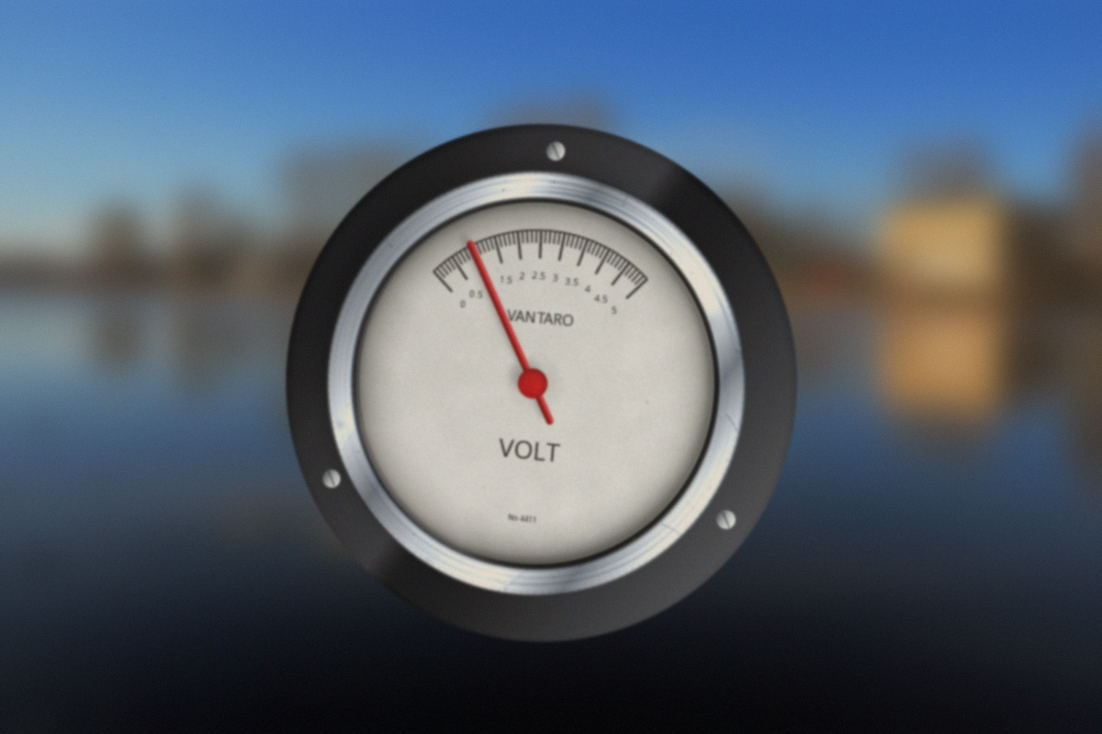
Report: 1V
